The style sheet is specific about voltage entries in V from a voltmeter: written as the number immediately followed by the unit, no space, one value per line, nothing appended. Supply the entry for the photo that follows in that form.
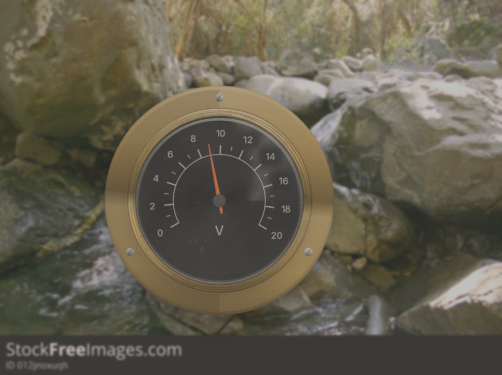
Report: 9V
